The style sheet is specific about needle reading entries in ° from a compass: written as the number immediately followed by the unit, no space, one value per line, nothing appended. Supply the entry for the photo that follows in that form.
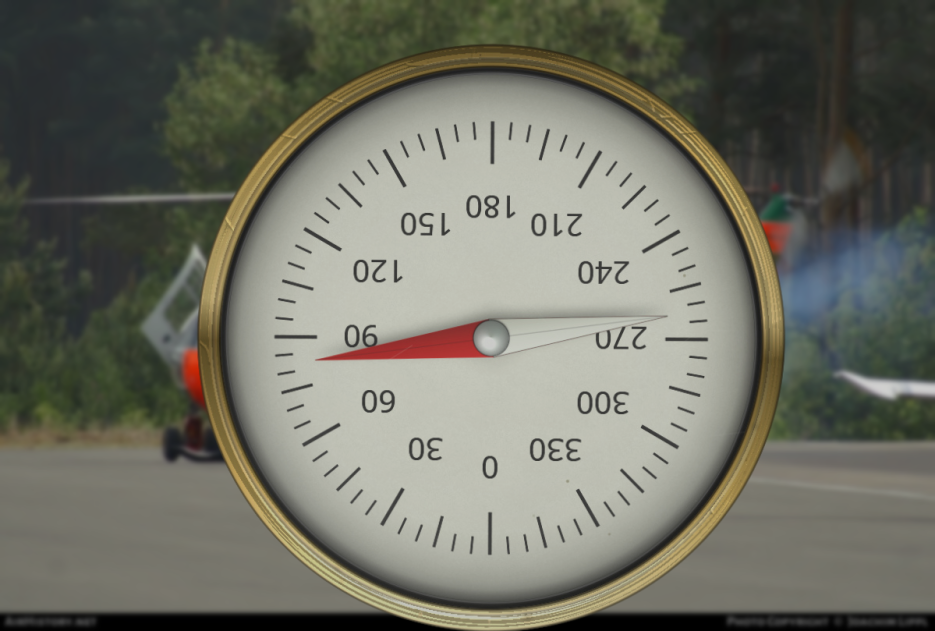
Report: 82.5°
